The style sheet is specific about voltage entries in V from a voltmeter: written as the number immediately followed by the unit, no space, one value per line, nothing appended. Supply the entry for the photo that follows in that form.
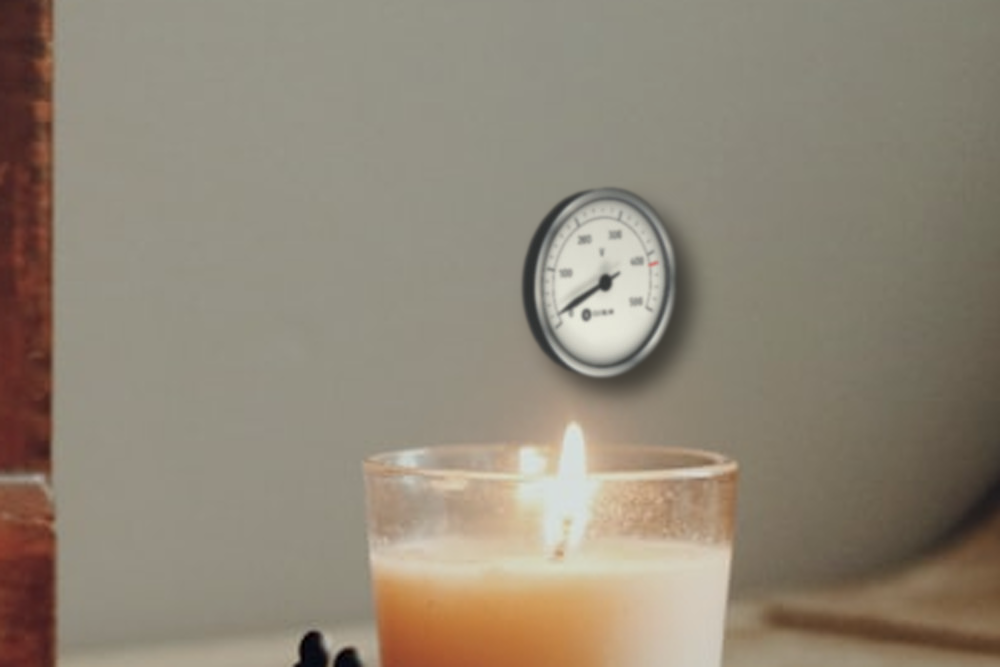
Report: 20V
